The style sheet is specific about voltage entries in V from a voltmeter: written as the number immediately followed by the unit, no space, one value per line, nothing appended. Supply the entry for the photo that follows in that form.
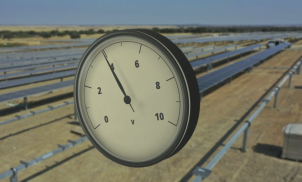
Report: 4V
